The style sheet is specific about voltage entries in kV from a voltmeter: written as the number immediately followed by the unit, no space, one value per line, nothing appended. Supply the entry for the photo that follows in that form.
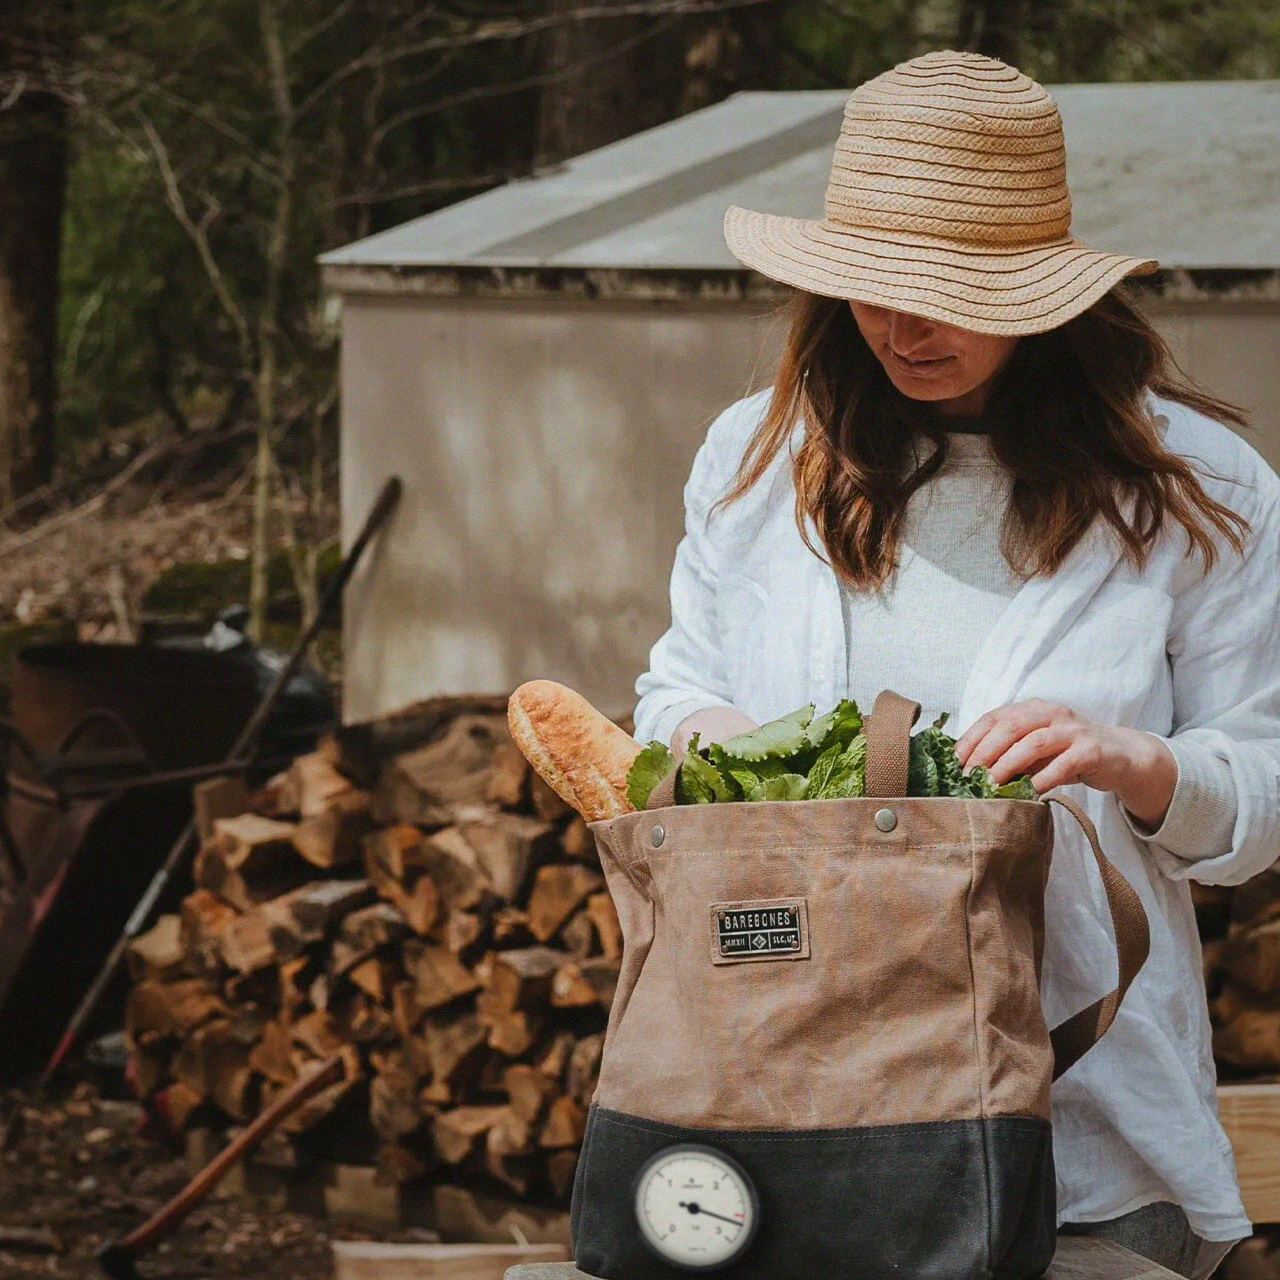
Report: 2.7kV
